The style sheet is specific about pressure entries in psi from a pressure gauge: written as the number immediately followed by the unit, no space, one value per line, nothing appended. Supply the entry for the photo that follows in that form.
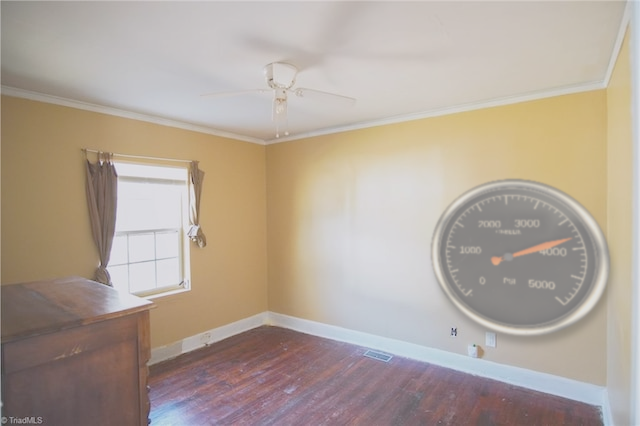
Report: 3800psi
